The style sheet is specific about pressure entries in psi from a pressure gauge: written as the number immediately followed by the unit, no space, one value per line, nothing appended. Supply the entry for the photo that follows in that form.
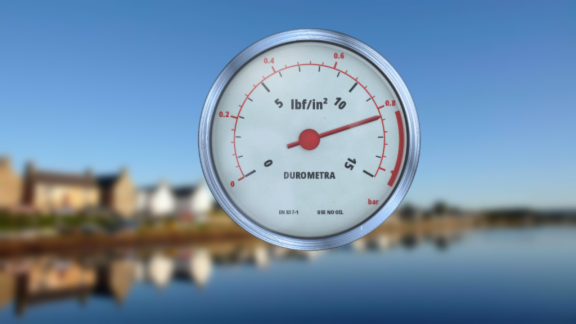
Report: 12psi
